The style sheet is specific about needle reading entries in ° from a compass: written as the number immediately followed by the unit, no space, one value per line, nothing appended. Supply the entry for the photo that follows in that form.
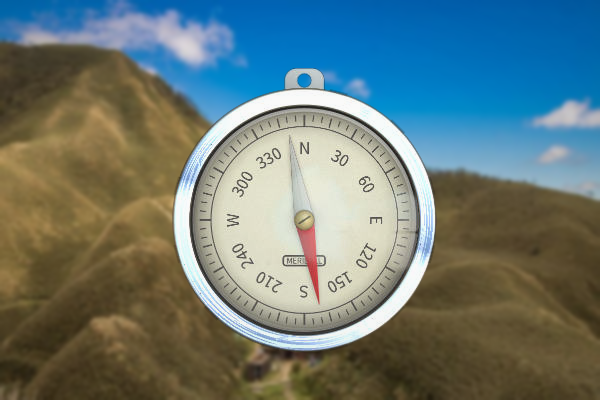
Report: 170°
